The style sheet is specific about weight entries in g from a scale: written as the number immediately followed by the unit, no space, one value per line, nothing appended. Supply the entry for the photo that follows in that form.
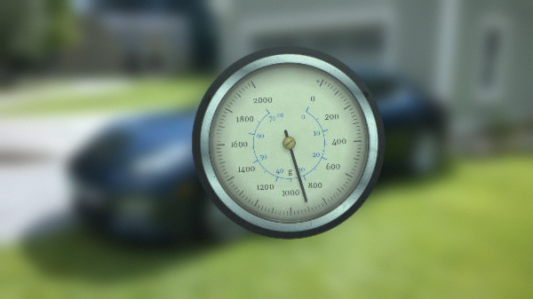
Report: 900g
